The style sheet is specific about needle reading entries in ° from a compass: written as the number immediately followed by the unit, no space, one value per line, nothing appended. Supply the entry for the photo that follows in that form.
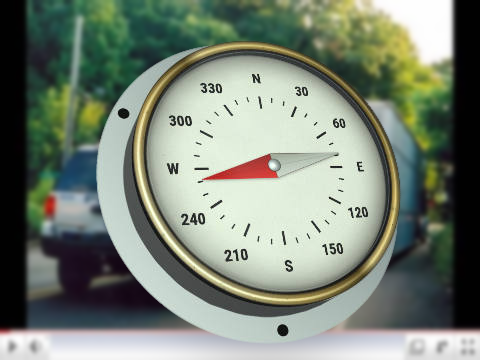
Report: 260°
